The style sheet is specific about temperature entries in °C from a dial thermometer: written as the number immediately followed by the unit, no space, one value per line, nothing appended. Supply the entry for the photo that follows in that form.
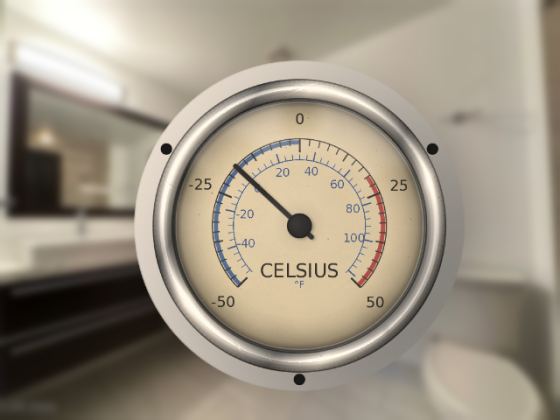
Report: -17.5°C
